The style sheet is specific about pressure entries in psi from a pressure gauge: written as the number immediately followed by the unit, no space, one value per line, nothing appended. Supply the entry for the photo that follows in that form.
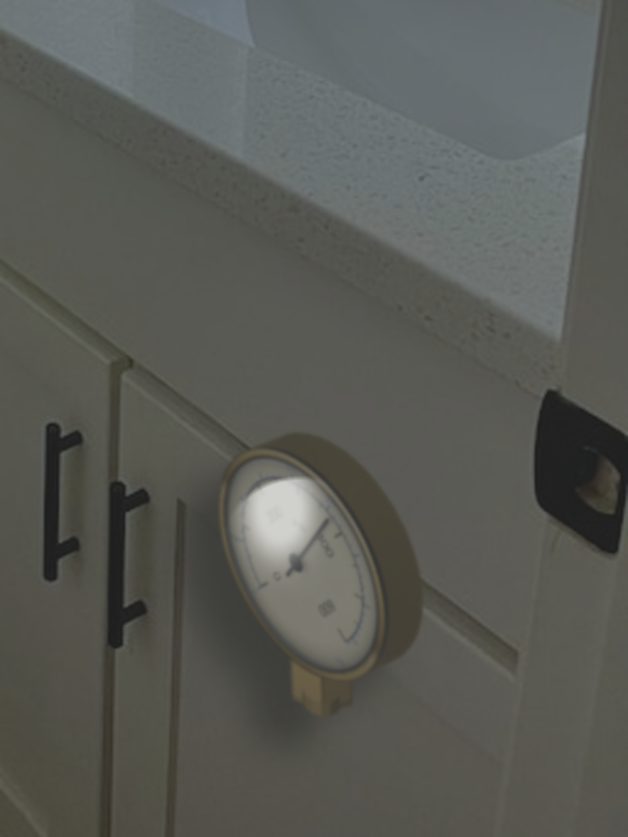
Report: 375psi
